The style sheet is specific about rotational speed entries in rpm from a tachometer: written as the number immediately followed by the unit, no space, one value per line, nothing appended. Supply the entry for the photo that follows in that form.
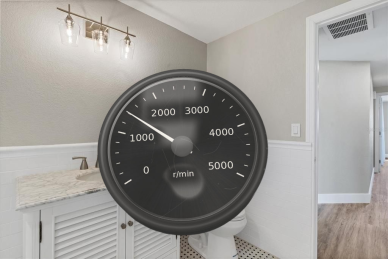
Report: 1400rpm
